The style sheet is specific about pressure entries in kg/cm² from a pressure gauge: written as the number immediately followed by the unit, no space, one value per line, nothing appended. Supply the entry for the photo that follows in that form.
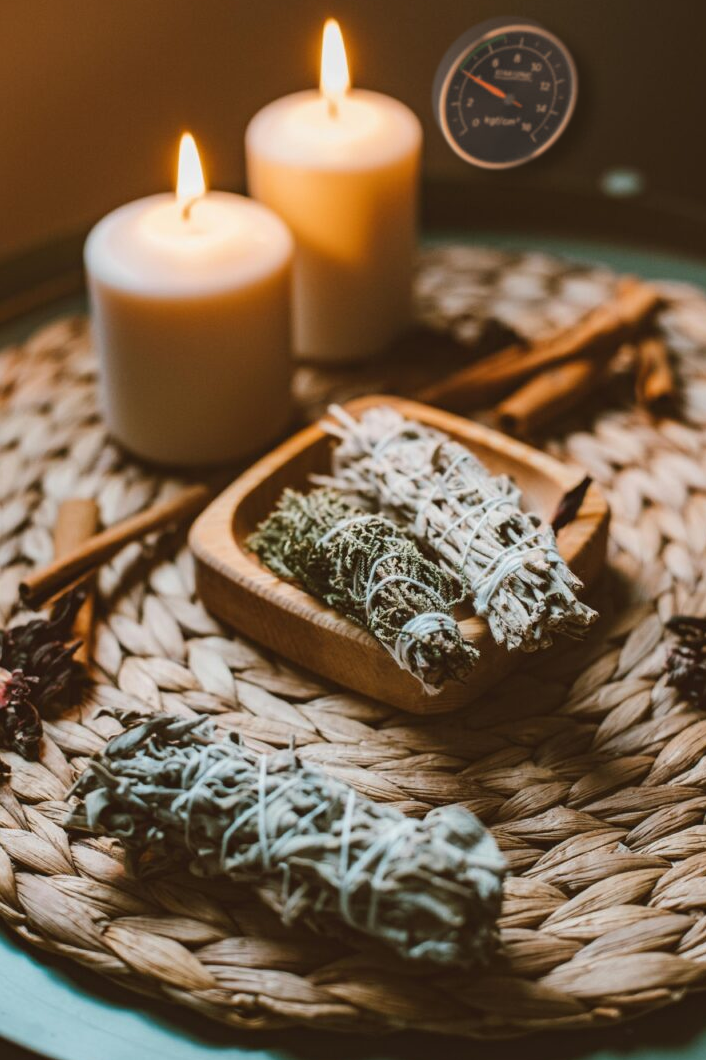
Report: 4kg/cm²
